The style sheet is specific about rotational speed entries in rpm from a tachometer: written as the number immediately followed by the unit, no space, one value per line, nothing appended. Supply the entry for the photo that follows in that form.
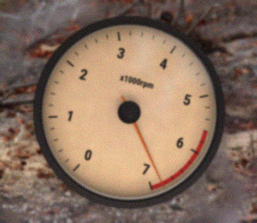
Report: 6800rpm
